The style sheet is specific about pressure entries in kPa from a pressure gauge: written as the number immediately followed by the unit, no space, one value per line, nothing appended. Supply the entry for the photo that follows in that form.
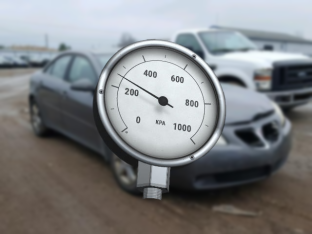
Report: 250kPa
